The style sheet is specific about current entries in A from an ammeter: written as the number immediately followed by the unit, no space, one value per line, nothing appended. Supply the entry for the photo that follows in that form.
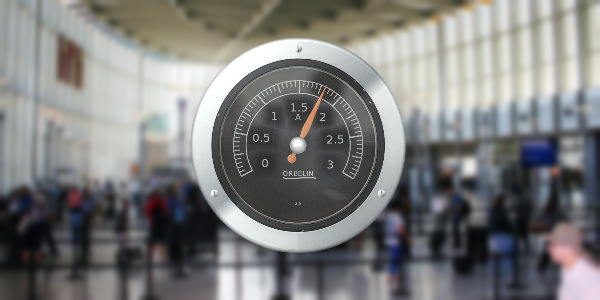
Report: 1.8A
